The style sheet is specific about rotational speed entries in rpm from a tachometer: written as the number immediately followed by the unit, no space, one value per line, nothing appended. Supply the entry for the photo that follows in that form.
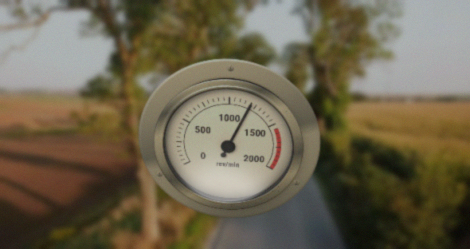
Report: 1200rpm
